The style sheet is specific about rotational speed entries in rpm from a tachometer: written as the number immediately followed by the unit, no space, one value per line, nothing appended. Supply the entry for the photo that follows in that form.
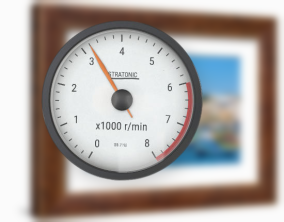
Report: 3200rpm
